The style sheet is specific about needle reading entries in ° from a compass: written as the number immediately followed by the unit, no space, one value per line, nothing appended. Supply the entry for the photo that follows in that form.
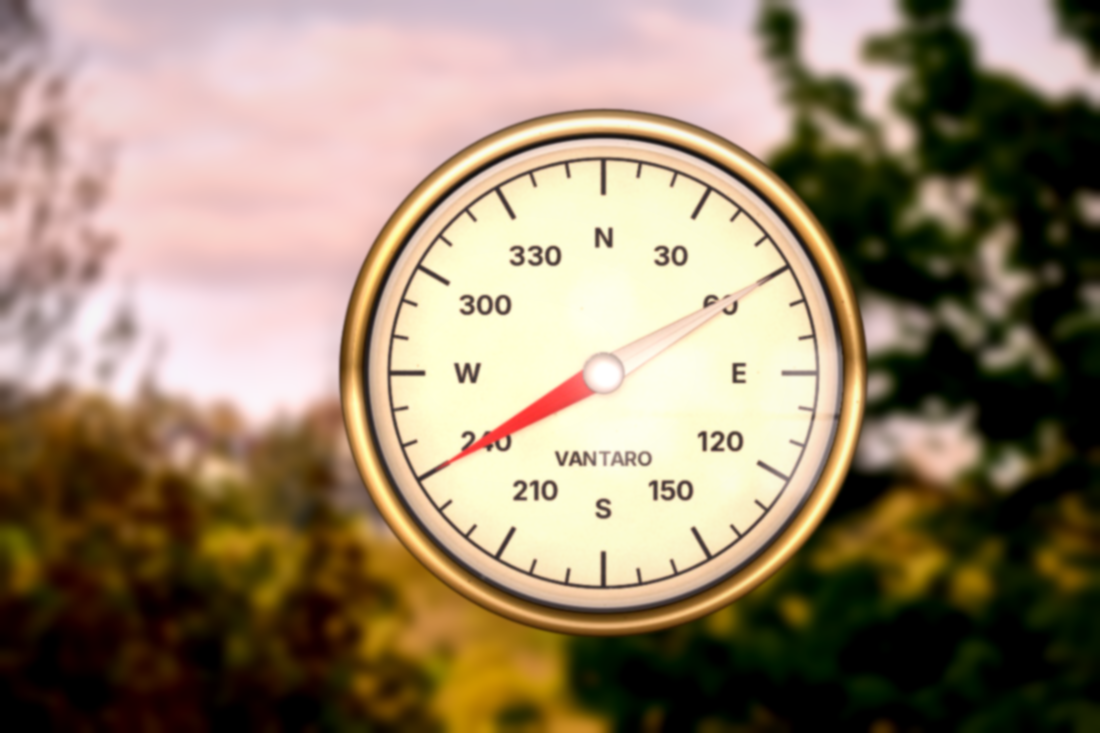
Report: 240°
